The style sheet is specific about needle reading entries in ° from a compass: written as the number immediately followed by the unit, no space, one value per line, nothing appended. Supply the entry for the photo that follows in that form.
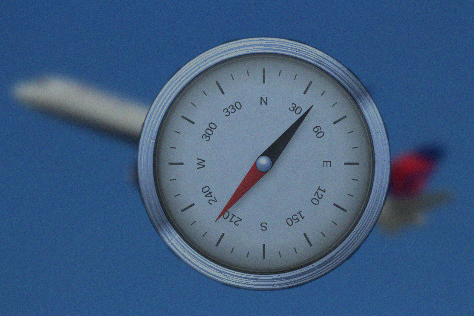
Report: 220°
